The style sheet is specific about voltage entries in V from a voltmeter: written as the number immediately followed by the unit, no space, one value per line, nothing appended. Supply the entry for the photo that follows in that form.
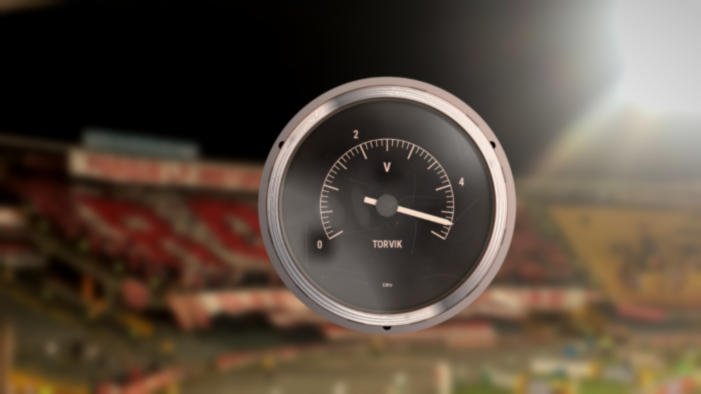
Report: 4.7V
